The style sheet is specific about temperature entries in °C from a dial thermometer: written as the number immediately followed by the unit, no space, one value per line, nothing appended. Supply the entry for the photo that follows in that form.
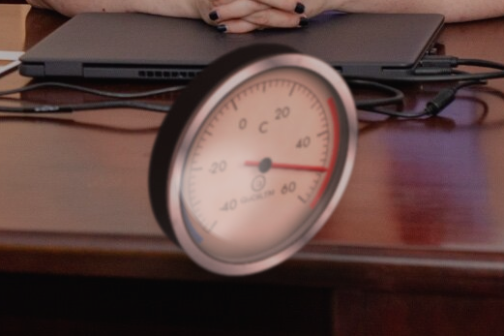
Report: 50°C
